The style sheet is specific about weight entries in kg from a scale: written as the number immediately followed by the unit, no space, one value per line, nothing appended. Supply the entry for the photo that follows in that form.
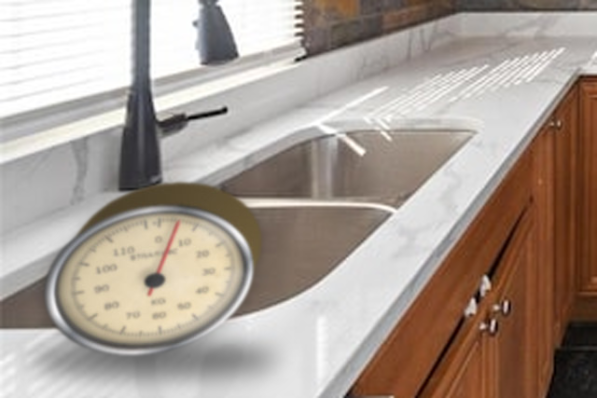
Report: 5kg
